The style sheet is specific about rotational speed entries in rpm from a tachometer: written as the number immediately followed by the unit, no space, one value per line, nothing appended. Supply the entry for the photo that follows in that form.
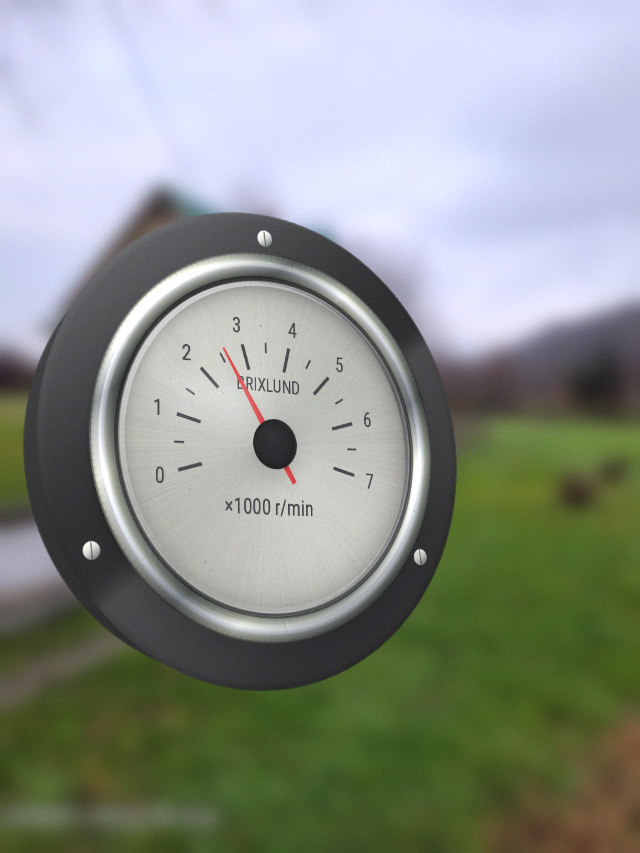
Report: 2500rpm
